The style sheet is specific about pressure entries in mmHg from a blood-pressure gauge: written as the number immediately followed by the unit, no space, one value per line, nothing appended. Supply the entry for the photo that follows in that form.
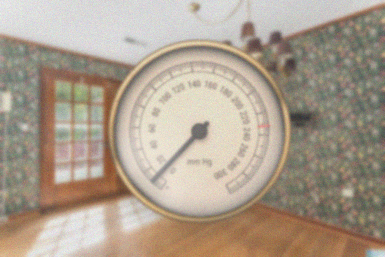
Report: 10mmHg
